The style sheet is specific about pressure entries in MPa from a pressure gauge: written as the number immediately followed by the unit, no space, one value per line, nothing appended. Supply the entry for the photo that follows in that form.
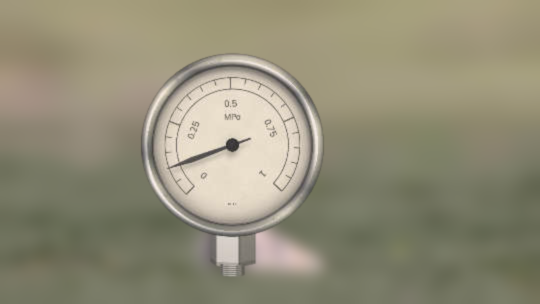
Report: 0.1MPa
